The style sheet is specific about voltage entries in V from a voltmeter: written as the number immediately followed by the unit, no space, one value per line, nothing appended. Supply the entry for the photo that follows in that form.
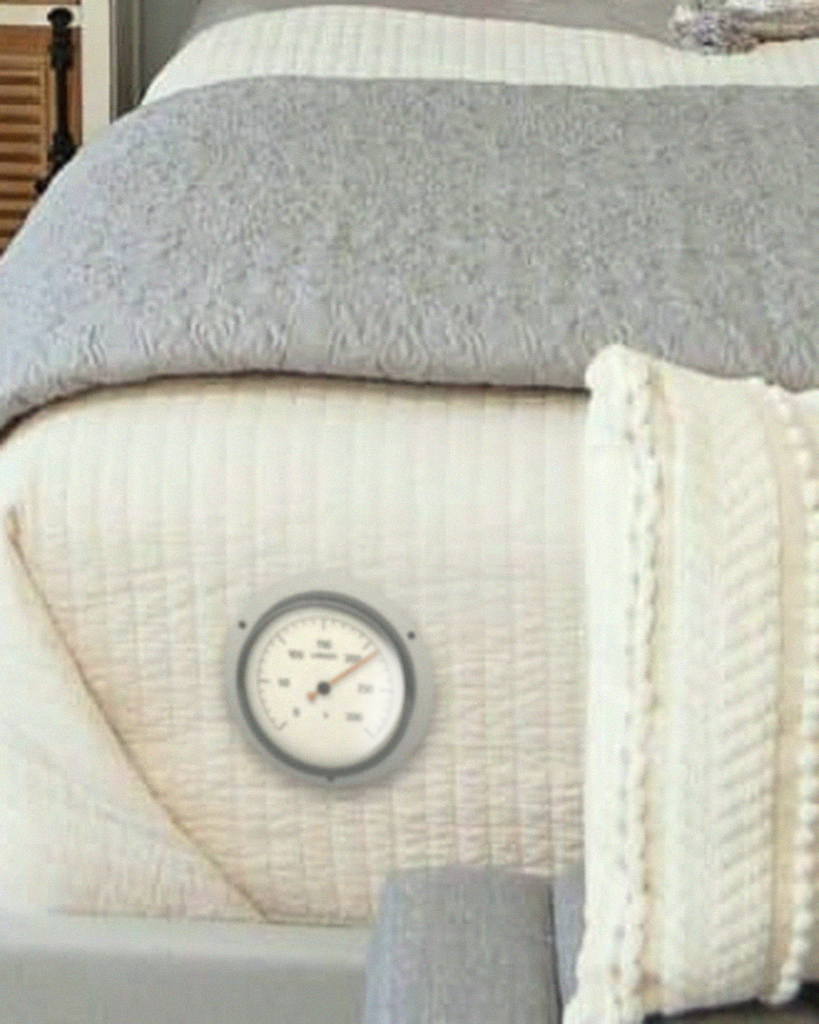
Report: 210V
